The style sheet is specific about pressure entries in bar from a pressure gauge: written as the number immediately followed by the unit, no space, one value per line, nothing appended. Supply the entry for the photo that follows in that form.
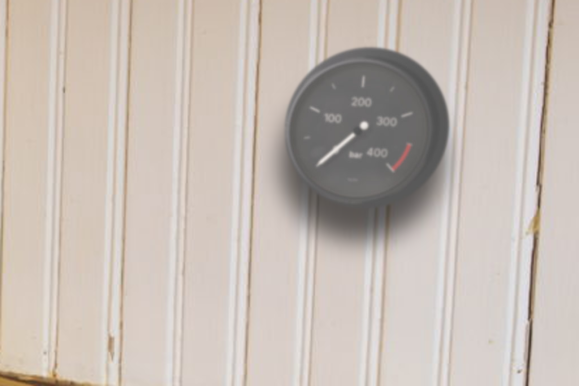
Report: 0bar
